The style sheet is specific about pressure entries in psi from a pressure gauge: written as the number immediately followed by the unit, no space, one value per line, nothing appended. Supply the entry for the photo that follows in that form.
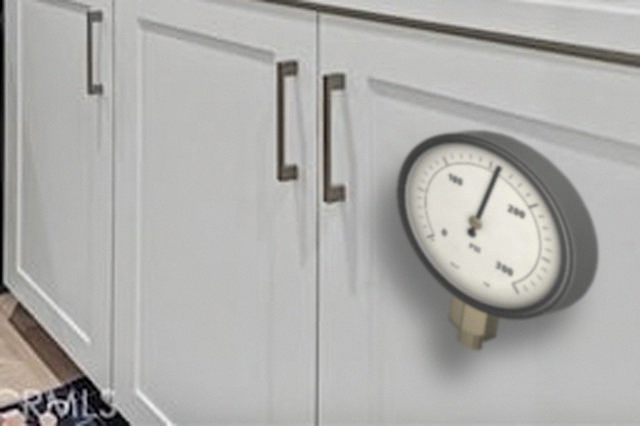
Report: 160psi
